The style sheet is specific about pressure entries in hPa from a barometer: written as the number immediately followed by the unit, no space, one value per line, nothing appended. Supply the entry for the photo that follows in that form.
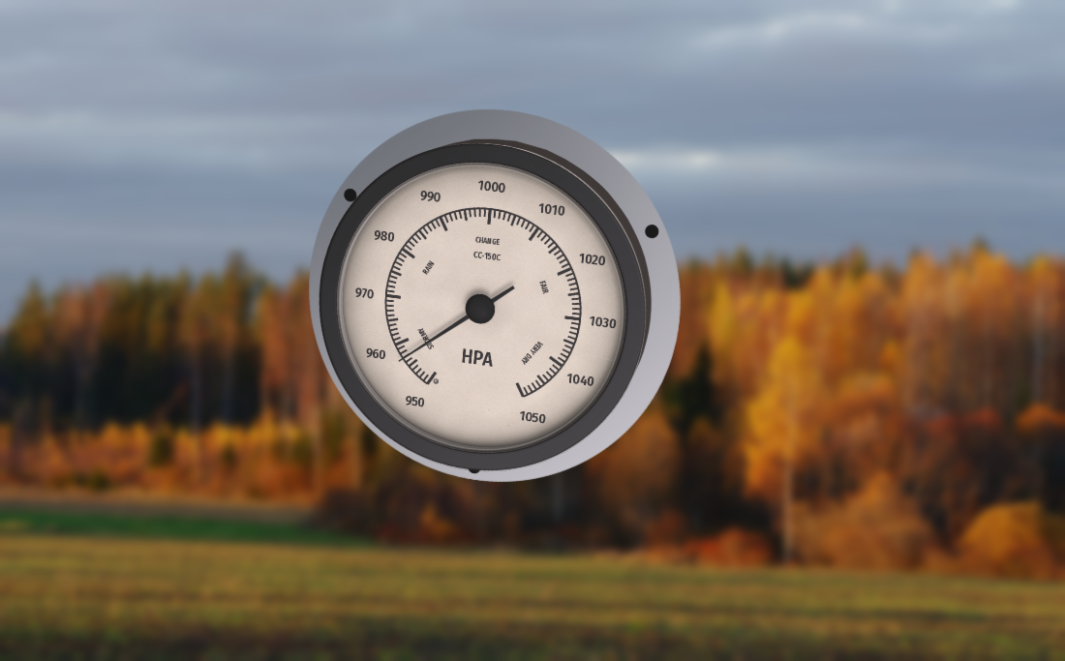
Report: 957hPa
